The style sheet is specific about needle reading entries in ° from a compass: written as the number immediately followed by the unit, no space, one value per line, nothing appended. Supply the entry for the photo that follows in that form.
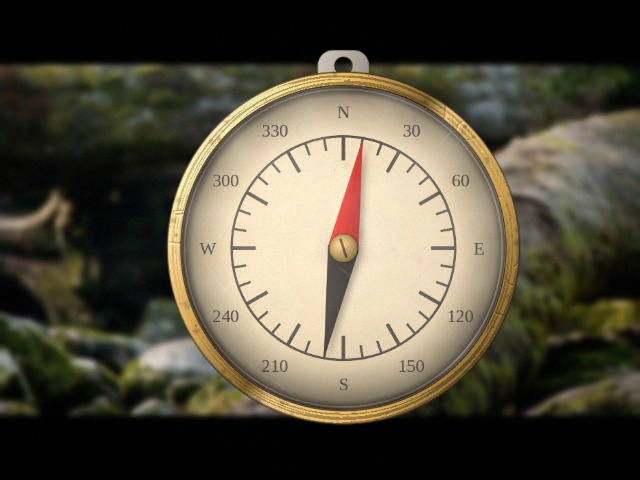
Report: 10°
